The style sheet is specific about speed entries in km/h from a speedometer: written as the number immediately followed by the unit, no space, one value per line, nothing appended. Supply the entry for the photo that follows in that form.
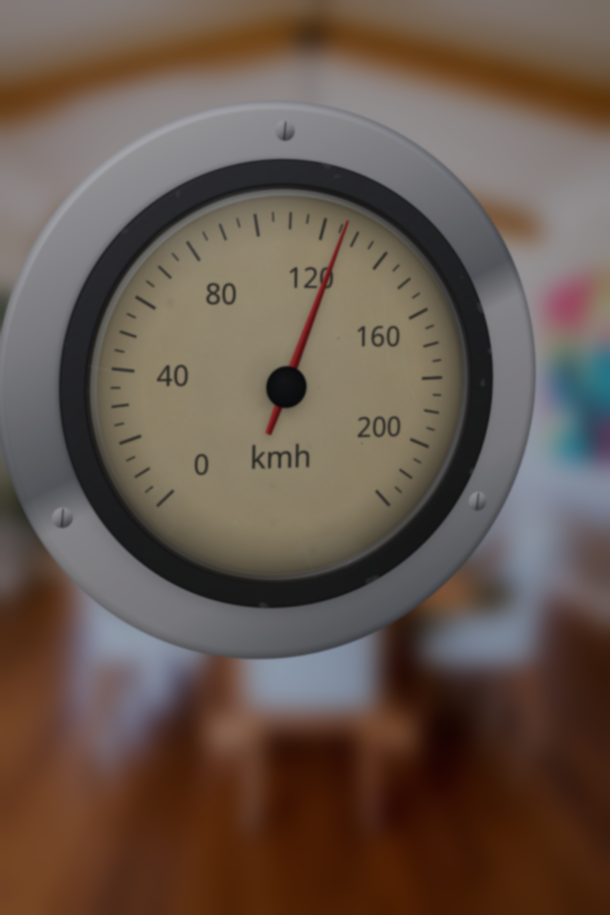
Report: 125km/h
